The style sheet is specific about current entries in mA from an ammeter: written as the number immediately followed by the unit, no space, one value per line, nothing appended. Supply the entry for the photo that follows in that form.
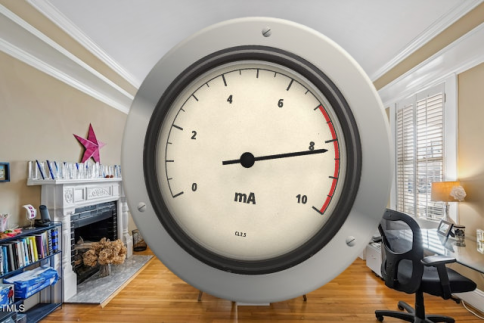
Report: 8.25mA
